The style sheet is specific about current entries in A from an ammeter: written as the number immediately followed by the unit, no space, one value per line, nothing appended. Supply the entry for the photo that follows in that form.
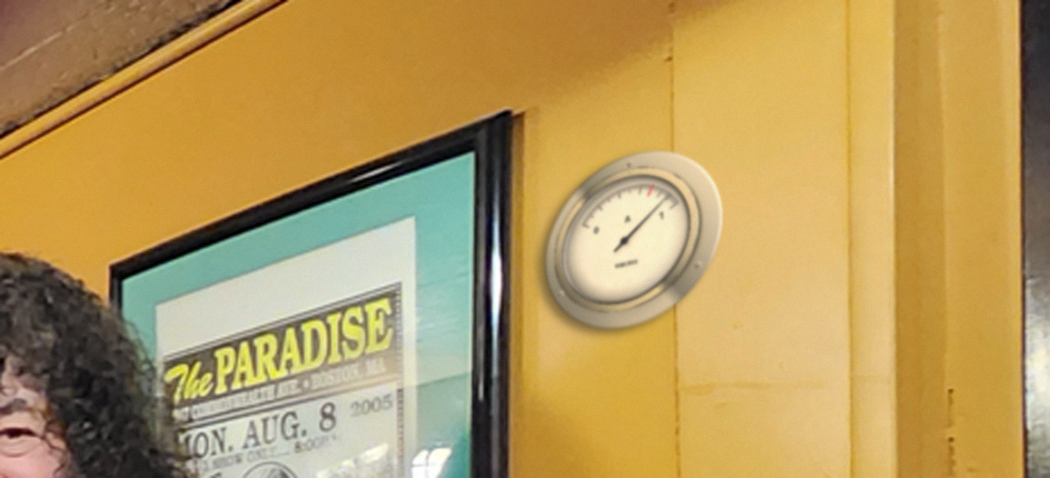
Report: 0.9A
